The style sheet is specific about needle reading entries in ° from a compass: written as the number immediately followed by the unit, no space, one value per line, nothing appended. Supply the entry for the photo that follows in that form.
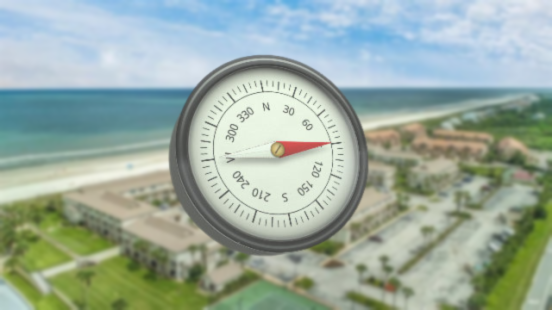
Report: 90°
